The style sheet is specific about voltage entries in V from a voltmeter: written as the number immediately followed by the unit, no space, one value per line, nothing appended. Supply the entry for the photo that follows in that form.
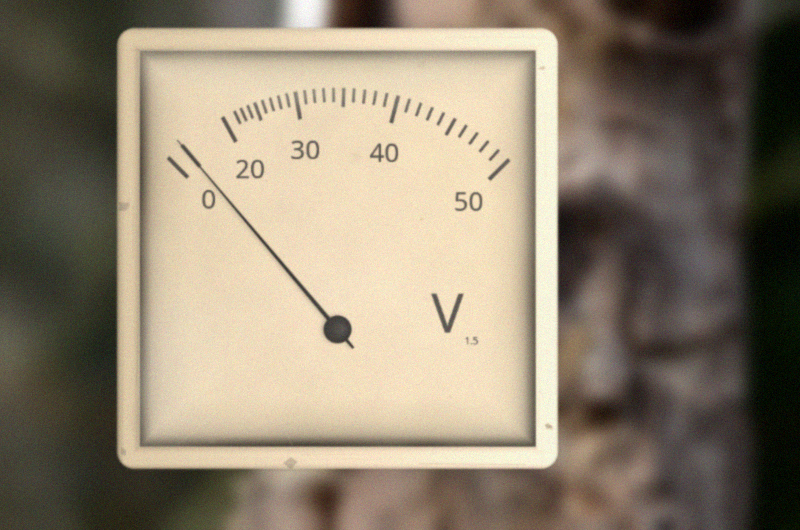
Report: 10V
